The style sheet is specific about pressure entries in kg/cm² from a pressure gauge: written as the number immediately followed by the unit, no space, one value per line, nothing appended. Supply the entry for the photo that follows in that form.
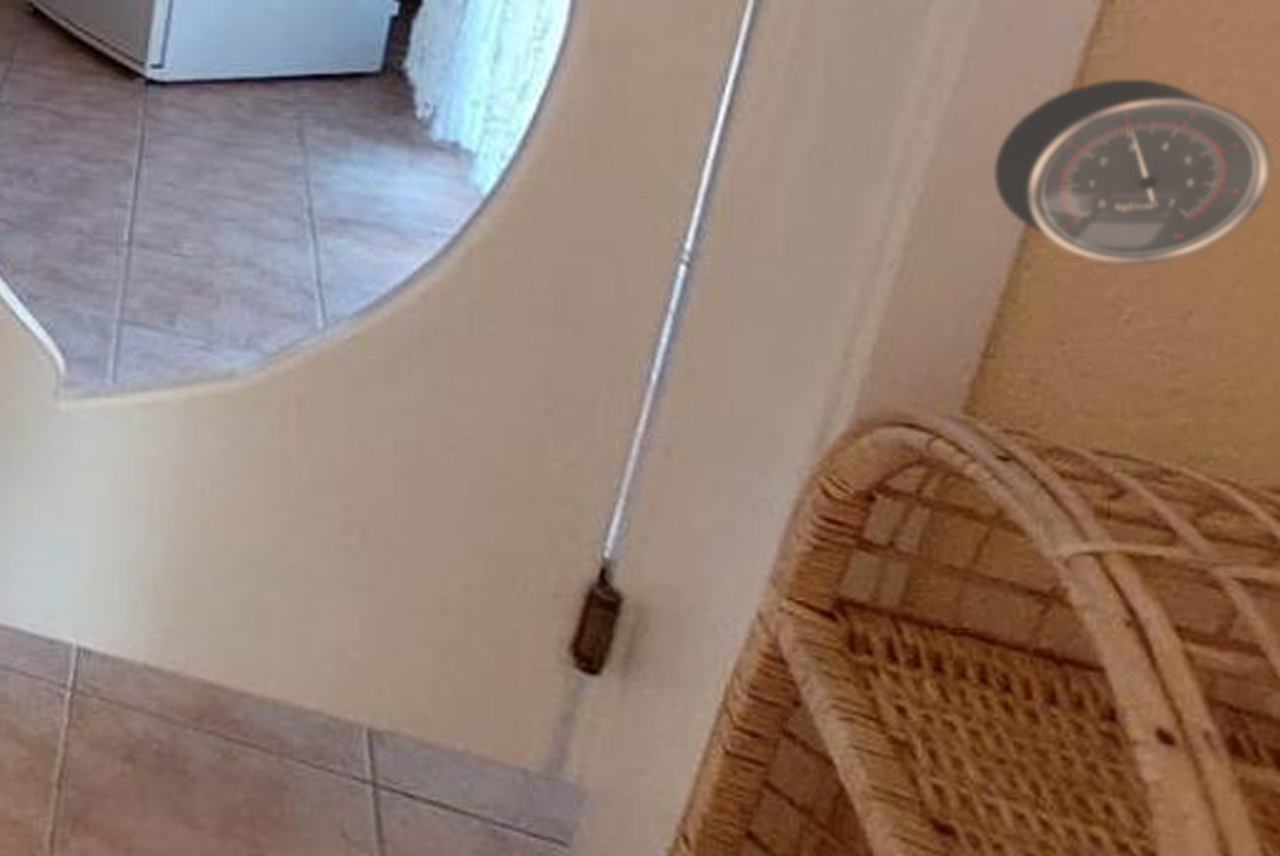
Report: 3kg/cm²
